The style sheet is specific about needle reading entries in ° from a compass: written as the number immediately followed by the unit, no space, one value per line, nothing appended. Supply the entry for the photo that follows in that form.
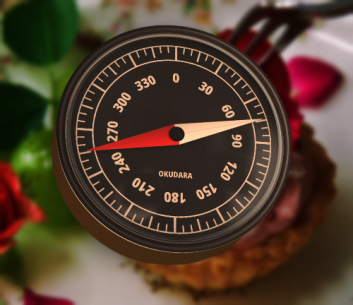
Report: 255°
